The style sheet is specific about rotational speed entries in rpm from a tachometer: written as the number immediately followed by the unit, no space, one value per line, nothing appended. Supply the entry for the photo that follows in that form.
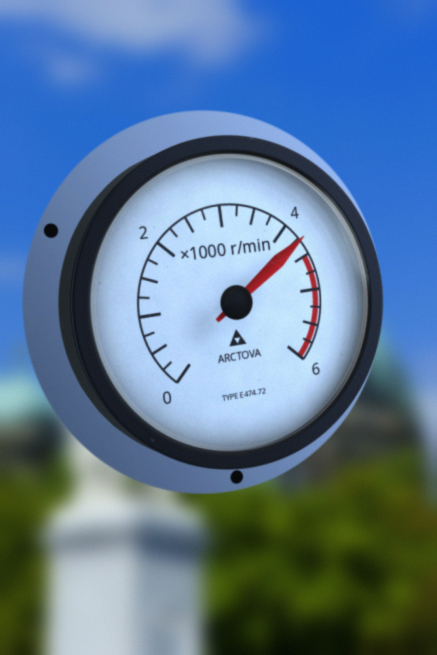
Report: 4250rpm
